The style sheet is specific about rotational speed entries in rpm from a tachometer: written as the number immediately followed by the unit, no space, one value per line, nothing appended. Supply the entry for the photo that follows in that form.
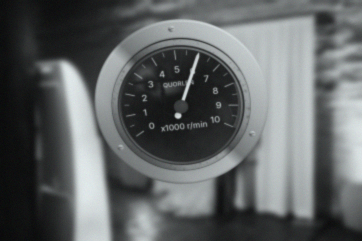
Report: 6000rpm
